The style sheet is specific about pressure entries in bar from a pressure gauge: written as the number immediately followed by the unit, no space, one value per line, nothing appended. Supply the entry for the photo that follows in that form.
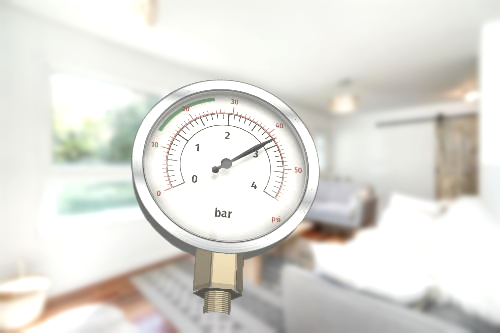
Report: 2.9bar
